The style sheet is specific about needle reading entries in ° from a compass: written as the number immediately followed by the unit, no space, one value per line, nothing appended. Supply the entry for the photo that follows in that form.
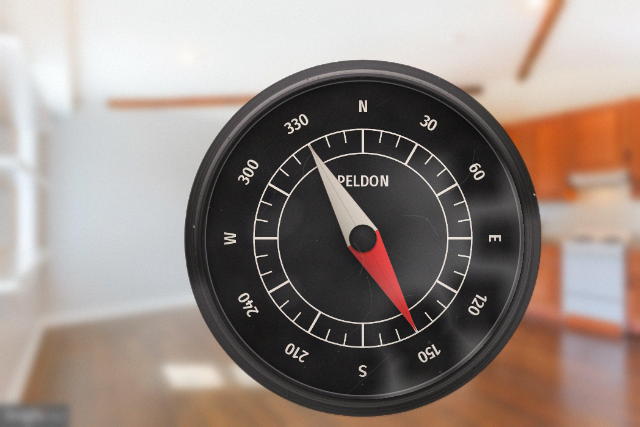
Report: 150°
